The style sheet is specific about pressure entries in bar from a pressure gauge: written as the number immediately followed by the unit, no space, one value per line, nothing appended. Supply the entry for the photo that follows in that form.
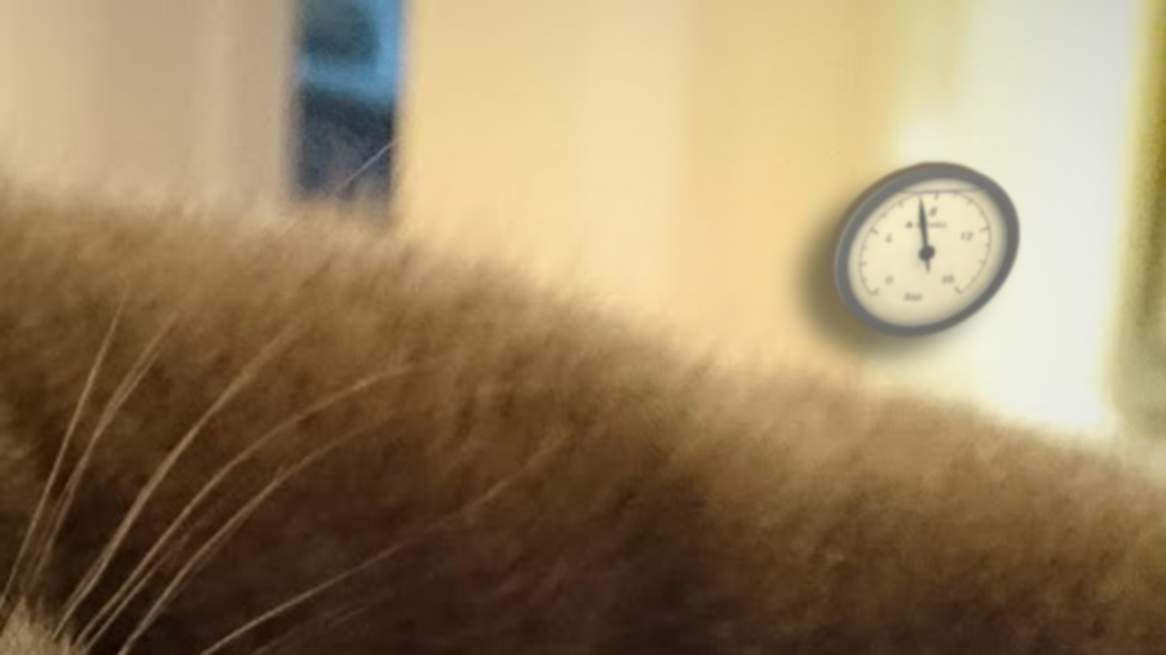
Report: 7bar
